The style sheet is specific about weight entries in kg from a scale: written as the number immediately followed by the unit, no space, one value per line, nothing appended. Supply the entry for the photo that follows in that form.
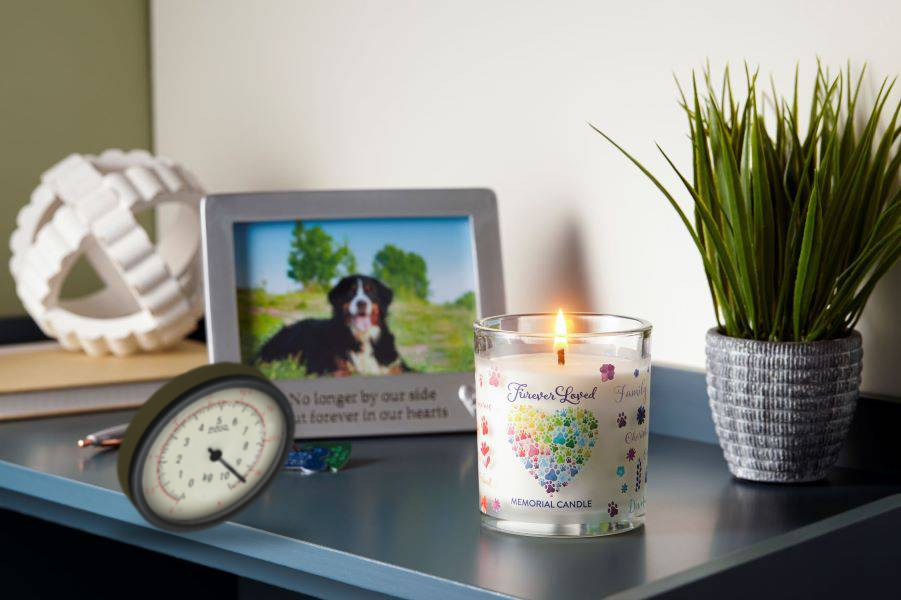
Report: 9.5kg
